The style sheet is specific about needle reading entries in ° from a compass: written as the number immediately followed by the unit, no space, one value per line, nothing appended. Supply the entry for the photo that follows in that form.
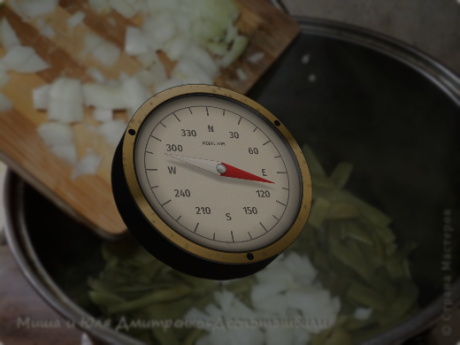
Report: 105°
